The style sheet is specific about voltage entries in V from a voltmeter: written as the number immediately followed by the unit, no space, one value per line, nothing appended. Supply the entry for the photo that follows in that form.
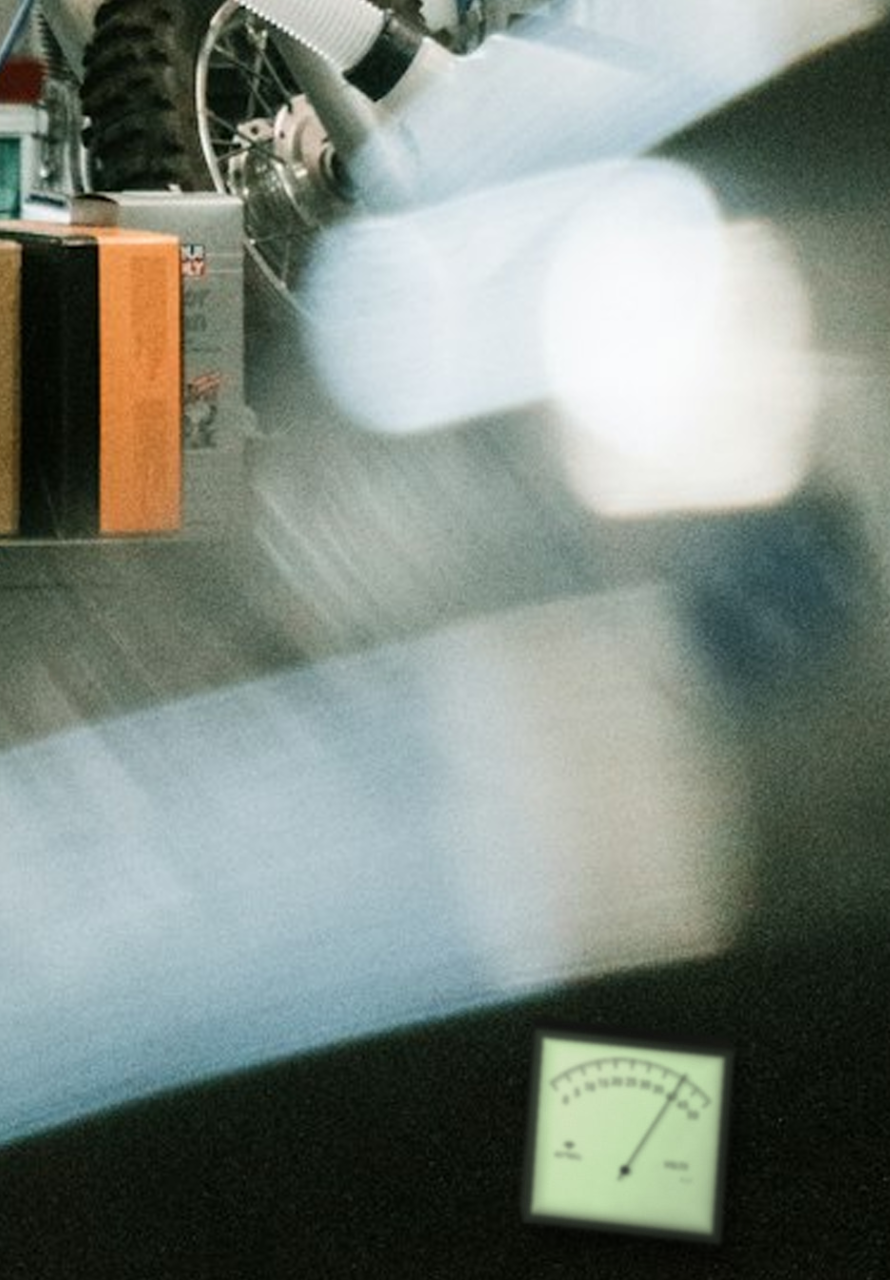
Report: 40V
